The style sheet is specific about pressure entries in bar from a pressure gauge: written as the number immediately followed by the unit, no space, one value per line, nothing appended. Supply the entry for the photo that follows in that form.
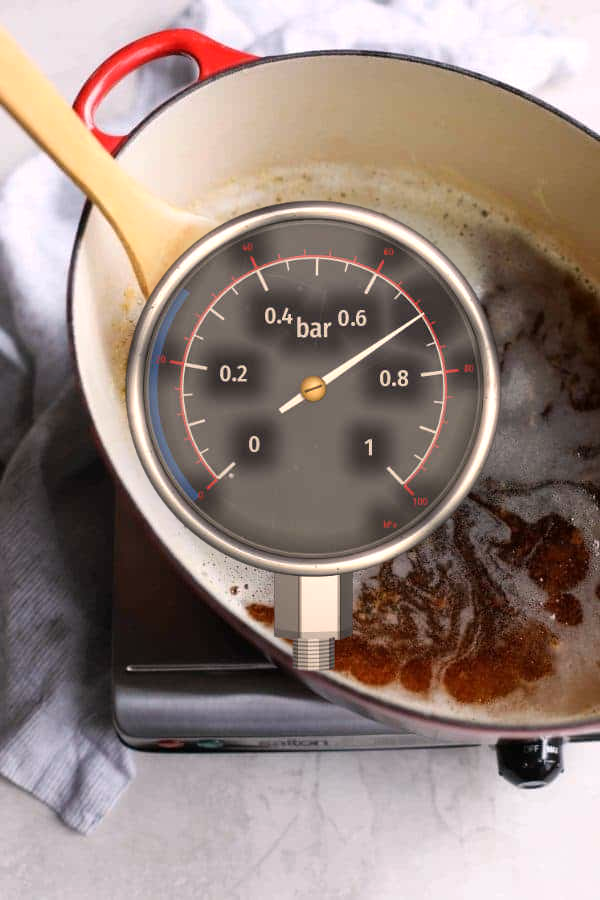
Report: 0.7bar
